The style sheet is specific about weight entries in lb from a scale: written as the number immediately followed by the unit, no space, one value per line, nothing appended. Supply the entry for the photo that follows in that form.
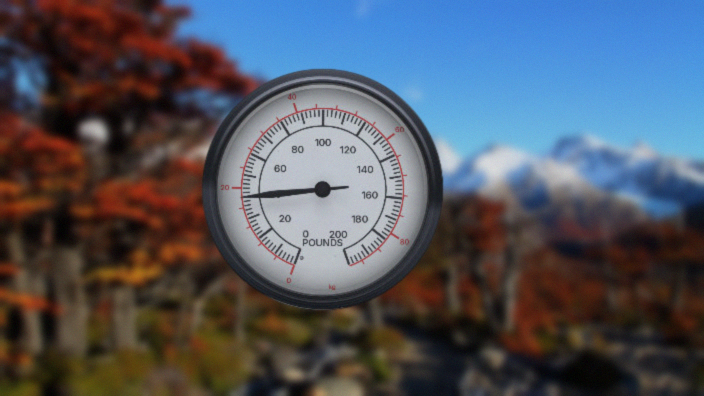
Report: 40lb
